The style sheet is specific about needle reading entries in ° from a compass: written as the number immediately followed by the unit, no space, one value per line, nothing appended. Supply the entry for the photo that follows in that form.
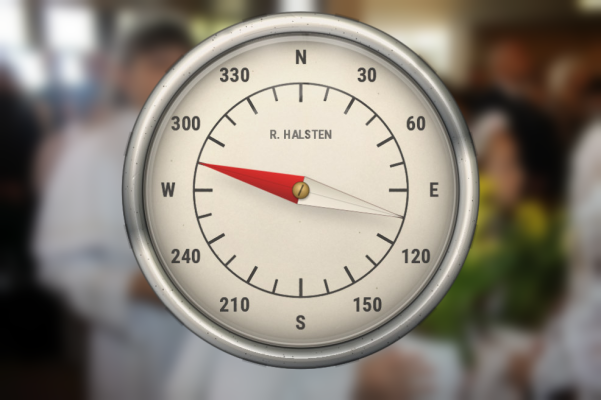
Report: 285°
